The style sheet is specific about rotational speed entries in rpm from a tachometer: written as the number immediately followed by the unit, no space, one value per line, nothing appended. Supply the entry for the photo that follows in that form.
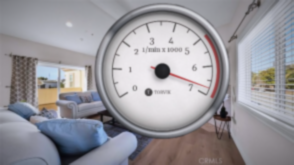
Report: 6750rpm
